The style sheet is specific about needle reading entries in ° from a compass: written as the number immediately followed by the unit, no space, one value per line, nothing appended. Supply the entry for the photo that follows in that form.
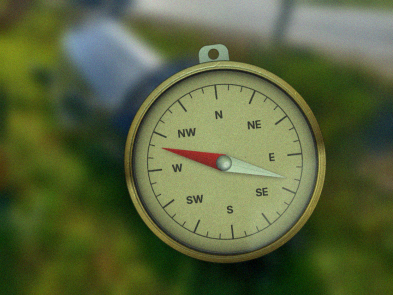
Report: 290°
